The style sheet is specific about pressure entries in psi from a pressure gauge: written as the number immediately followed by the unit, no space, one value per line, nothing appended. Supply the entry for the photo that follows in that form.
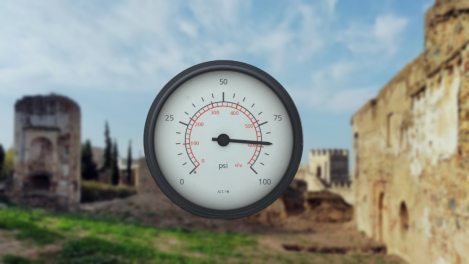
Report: 85psi
